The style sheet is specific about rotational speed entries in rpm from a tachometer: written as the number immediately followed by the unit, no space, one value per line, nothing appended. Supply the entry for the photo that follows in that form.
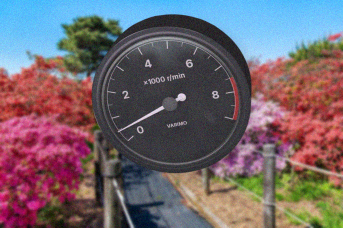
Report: 500rpm
